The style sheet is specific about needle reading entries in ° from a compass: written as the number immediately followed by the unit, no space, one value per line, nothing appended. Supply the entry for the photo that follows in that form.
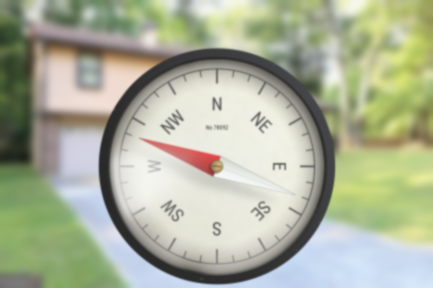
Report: 290°
